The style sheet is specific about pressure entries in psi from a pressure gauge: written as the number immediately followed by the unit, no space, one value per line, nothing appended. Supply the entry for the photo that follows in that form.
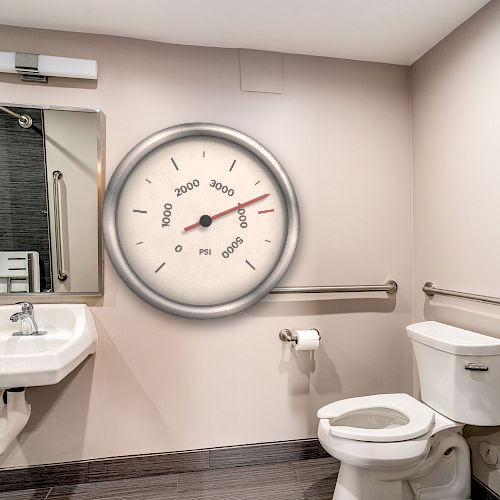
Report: 3750psi
